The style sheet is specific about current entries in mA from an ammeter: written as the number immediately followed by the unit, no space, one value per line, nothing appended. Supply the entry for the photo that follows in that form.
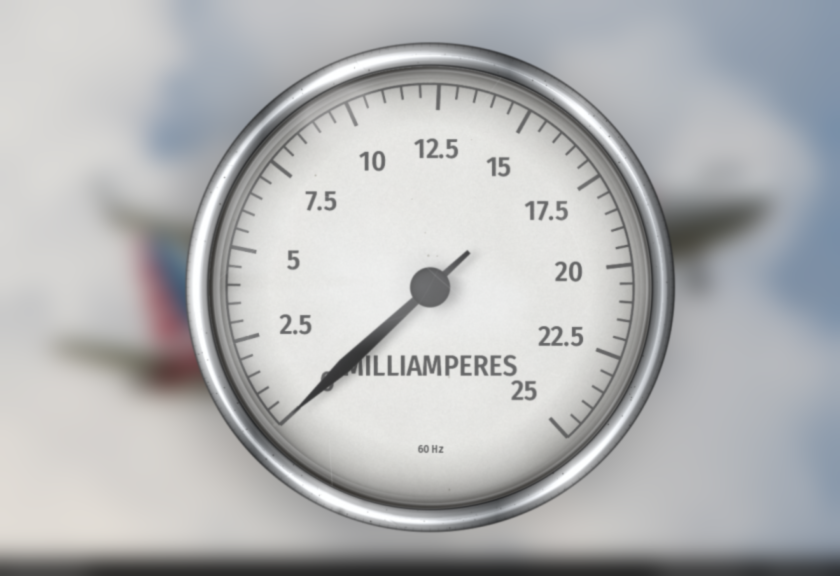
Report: 0mA
